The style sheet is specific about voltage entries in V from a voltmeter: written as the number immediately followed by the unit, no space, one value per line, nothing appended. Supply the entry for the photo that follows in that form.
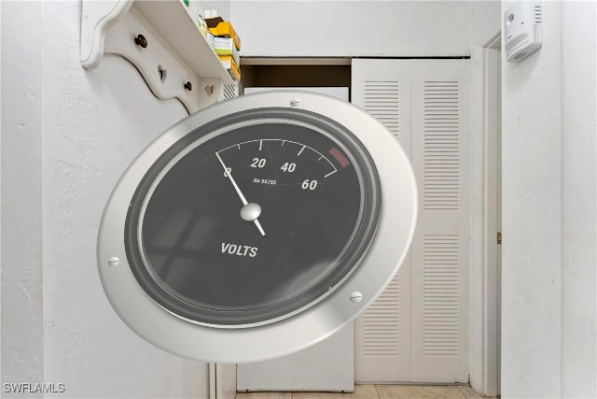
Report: 0V
